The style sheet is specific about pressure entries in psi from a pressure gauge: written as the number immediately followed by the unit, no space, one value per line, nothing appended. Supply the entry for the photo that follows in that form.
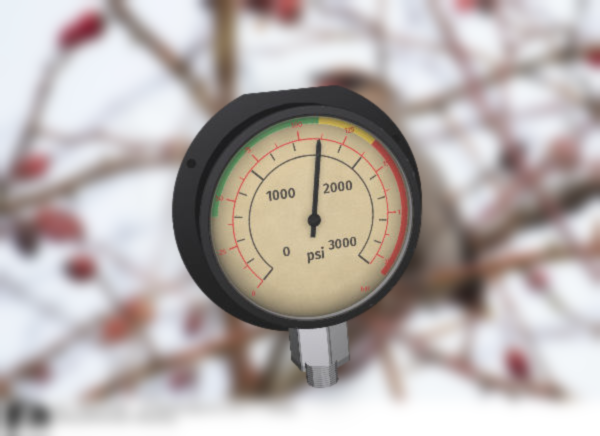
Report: 1600psi
